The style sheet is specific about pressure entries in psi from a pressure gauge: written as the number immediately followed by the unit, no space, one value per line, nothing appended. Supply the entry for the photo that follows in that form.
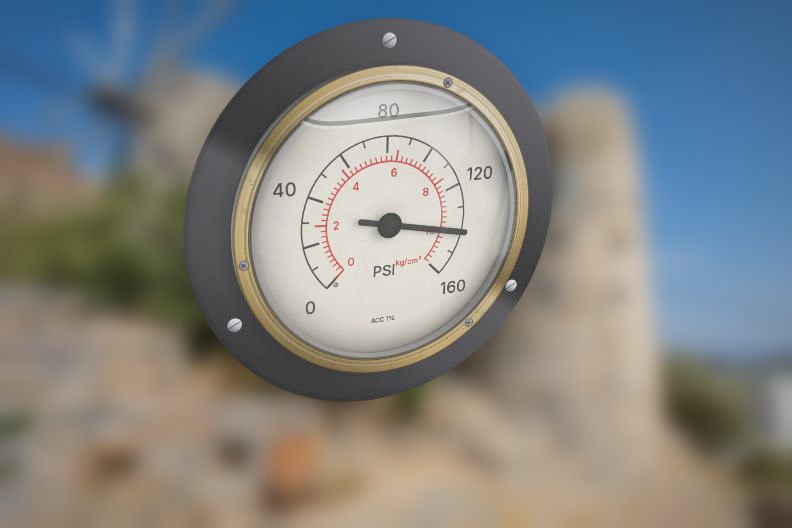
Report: 140psi
